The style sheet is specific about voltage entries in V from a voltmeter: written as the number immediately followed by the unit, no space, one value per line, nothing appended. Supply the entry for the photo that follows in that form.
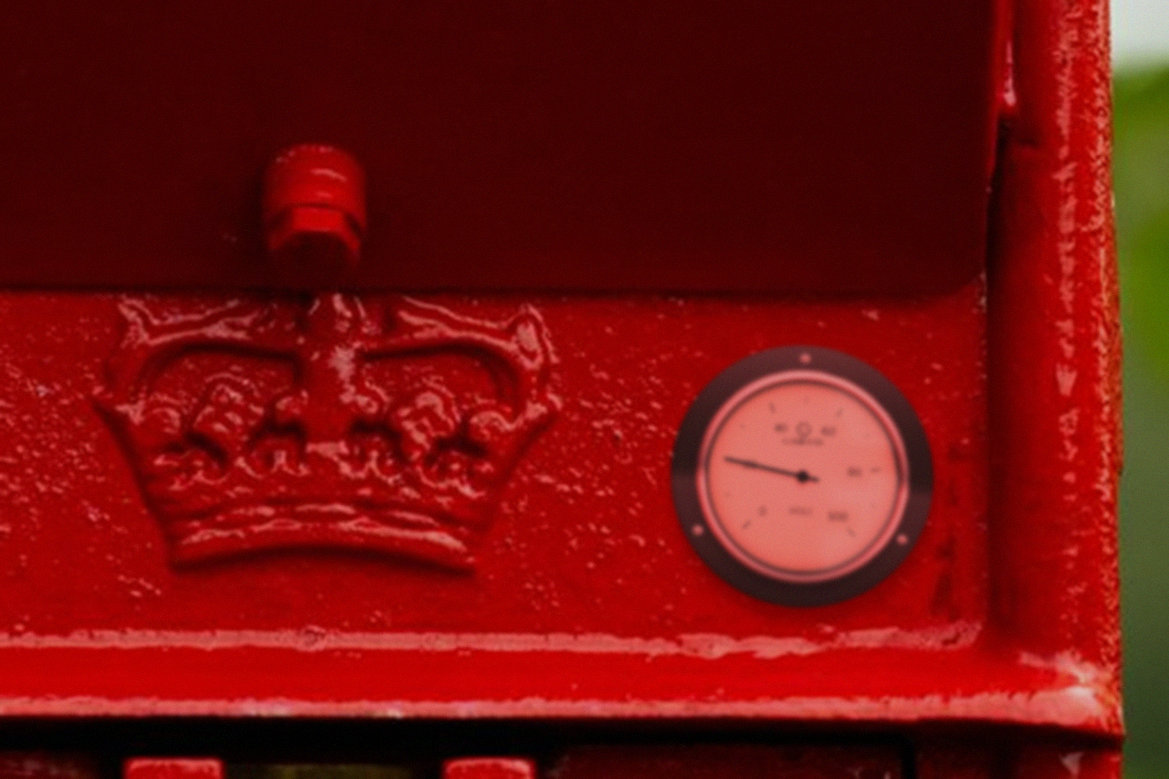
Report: 20V
